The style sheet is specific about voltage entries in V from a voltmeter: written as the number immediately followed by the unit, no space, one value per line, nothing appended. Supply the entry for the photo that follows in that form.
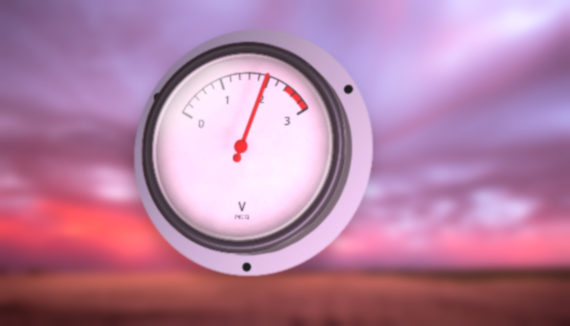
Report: 2V
